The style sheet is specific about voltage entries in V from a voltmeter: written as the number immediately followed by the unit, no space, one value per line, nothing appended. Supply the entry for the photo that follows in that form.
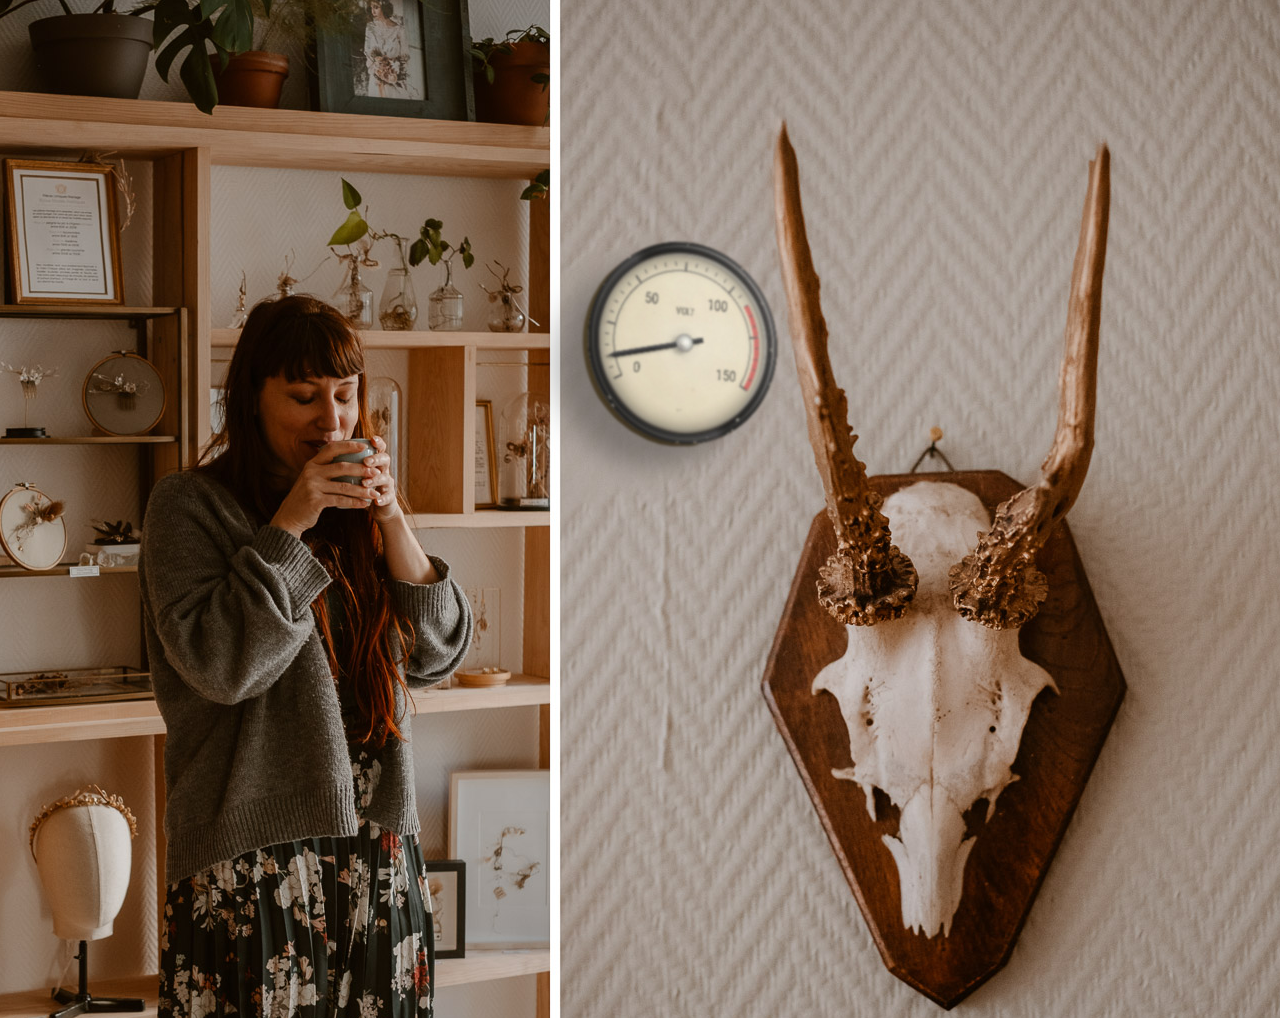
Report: 10V
